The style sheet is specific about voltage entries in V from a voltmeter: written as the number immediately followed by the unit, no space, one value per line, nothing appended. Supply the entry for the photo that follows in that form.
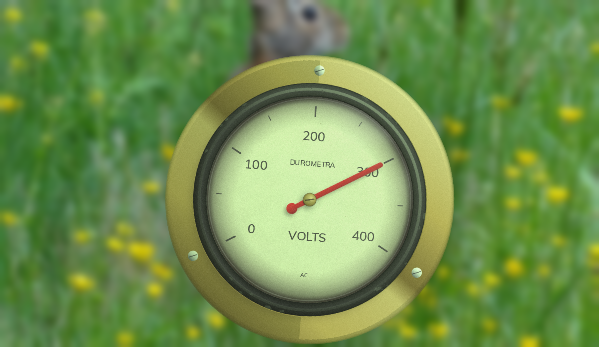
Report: 300V
